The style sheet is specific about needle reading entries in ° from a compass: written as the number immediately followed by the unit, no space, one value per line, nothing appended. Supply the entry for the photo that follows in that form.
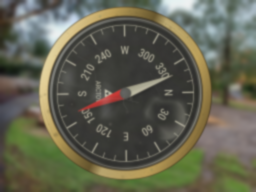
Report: 160°
